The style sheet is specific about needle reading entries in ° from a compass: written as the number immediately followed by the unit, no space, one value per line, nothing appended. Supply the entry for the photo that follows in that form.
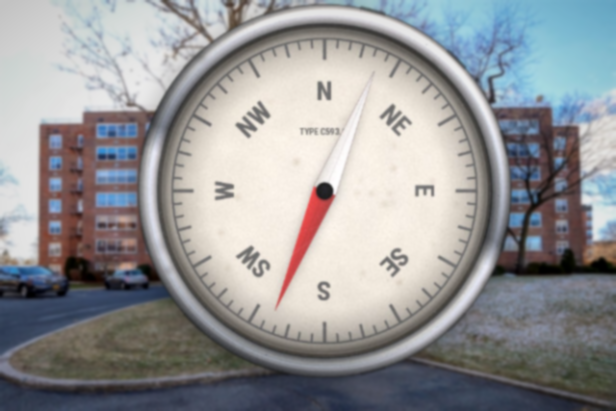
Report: 202.5°
